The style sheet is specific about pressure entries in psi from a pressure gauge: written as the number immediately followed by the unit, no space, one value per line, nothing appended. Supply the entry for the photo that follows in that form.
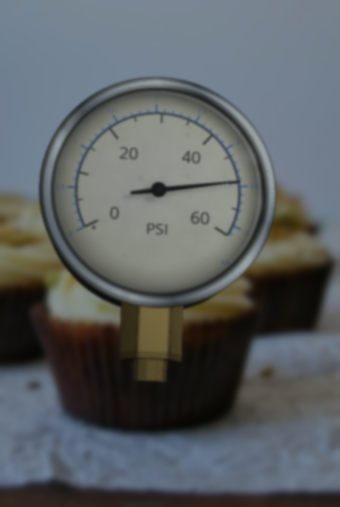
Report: 50psi
